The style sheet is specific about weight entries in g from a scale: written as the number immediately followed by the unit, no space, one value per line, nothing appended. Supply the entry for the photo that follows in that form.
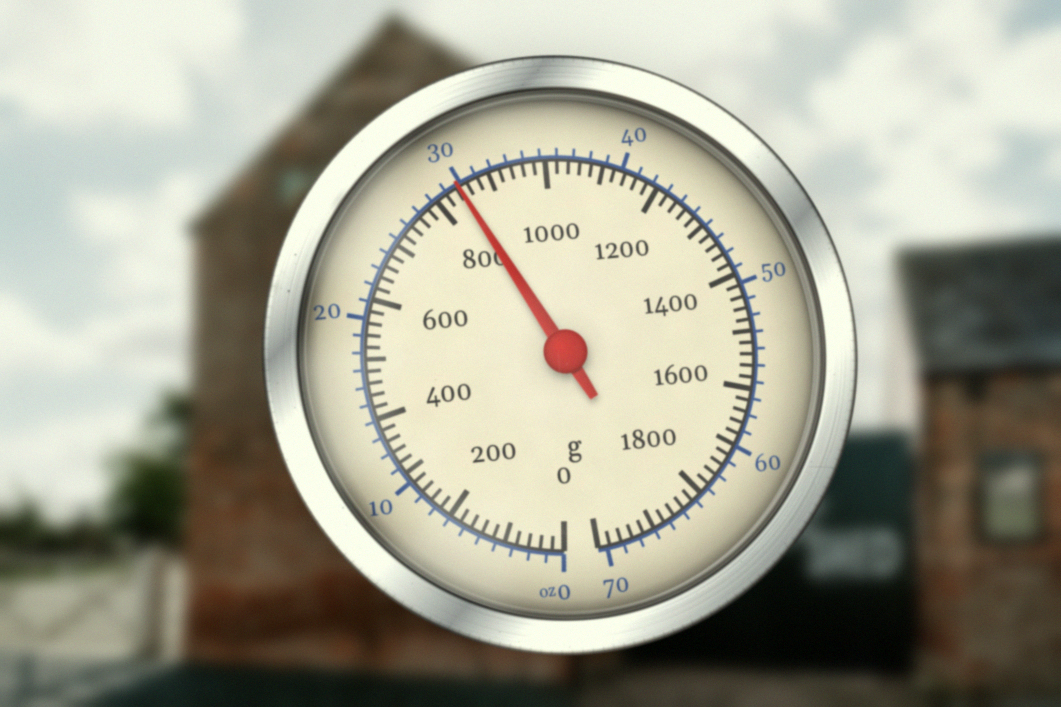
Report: 840g
